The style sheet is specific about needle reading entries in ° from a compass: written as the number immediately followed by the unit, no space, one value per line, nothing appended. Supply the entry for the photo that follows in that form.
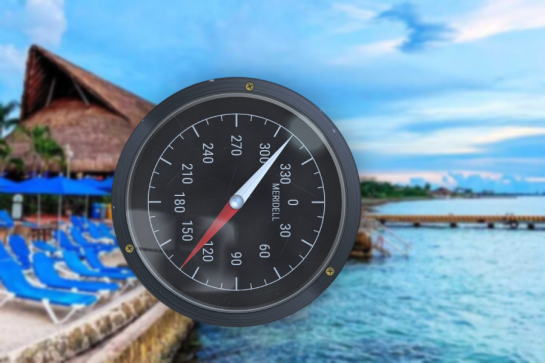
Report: 130°
